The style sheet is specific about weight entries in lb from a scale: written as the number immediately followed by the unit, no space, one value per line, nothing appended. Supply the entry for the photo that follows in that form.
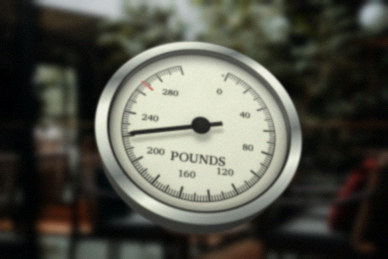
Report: 220lb
